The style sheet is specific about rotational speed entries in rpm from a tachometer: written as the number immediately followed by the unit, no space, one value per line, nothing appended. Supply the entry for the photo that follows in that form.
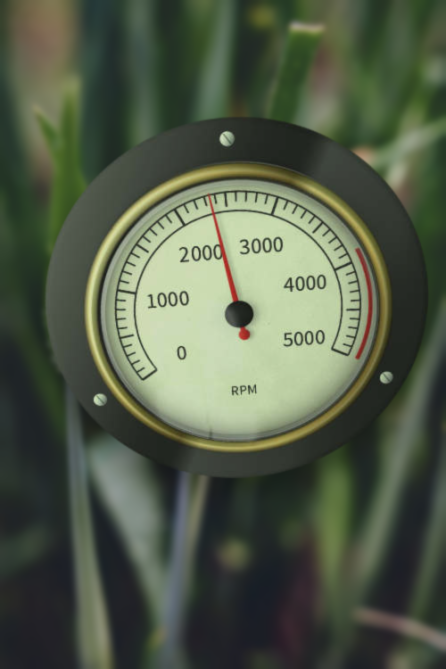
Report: 2350rpm
